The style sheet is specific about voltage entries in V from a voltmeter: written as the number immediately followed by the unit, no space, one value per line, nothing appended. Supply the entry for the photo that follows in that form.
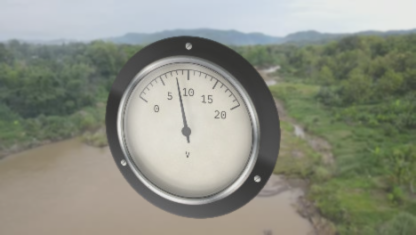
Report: 8V
